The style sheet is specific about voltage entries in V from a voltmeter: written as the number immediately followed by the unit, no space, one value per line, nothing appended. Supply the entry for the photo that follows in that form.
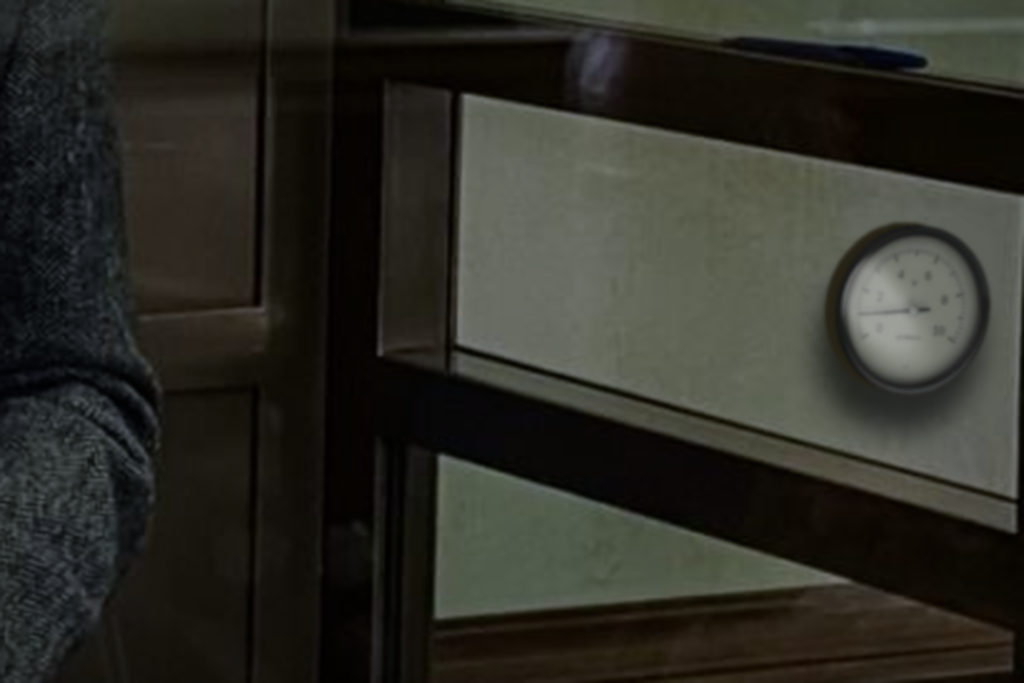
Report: 1V
